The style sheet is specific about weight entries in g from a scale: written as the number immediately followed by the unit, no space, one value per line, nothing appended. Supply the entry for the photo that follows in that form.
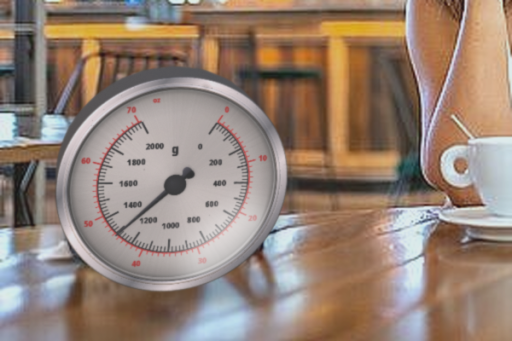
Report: 1300g
